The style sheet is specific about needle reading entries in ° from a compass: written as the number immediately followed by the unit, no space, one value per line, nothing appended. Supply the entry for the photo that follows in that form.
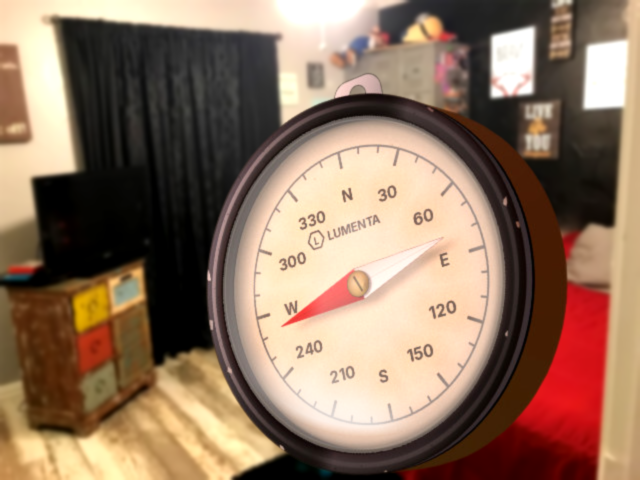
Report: 260°
